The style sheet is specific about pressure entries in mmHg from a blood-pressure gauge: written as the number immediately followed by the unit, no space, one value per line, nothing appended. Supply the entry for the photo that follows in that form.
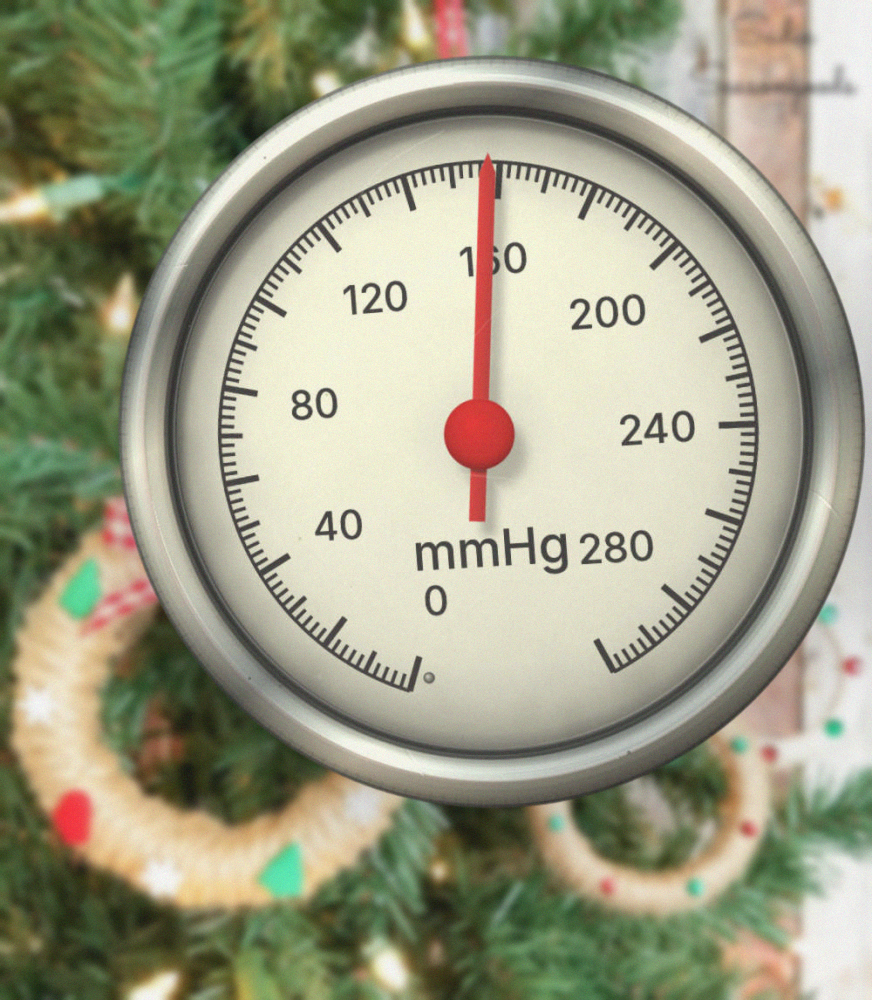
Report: 158mmHg
